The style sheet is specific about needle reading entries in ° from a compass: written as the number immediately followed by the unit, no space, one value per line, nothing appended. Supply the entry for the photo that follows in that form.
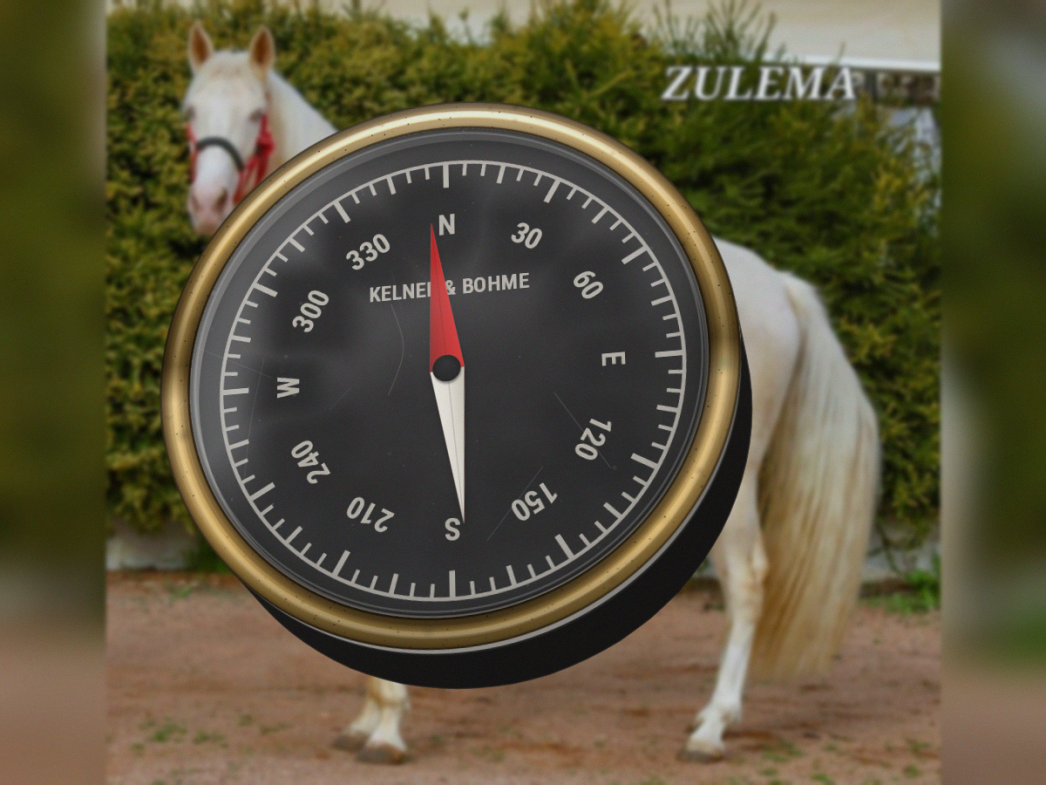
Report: 355°
